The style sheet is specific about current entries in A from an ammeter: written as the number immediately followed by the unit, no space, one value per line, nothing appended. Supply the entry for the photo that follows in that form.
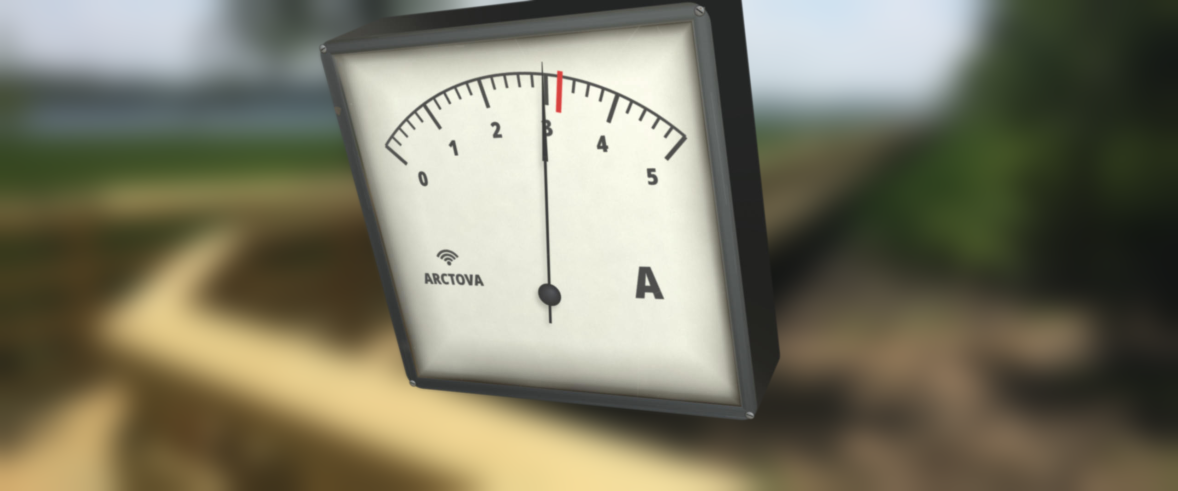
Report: 3A
